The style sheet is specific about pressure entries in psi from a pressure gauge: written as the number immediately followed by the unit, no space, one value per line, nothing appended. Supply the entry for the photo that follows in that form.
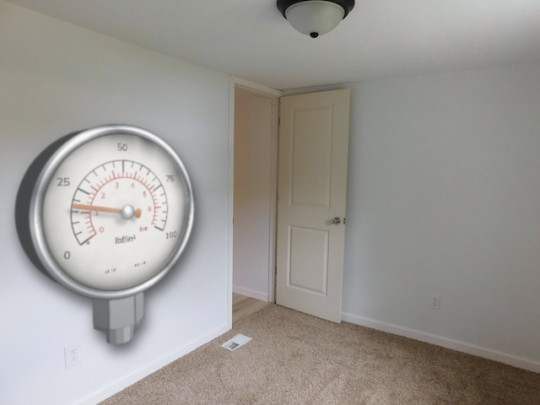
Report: 17.5psi
